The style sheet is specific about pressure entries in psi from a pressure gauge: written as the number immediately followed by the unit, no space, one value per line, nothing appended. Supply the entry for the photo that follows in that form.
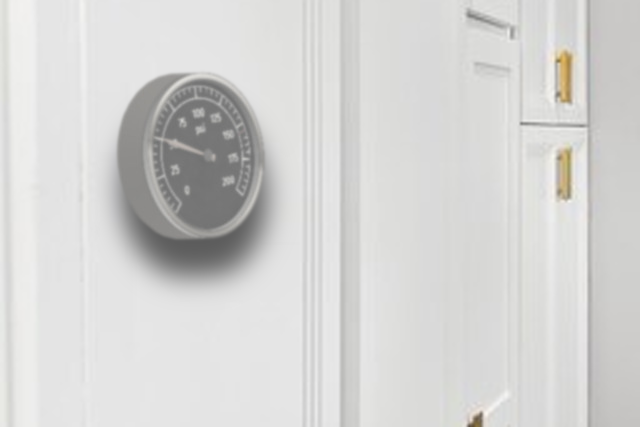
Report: 50psi
